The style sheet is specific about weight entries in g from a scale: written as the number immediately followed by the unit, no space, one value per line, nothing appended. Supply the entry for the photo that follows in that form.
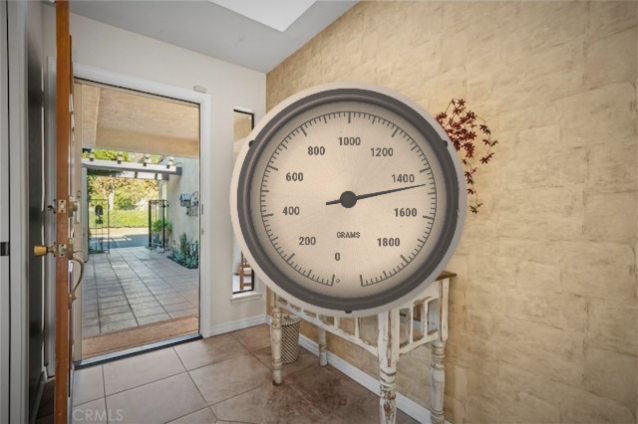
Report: 1460g
